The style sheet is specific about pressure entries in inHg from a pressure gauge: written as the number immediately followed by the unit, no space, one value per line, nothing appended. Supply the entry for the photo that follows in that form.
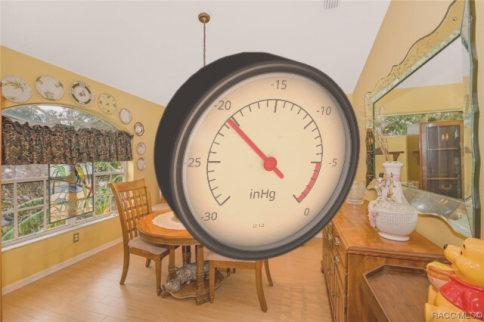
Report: -20.5inHg
